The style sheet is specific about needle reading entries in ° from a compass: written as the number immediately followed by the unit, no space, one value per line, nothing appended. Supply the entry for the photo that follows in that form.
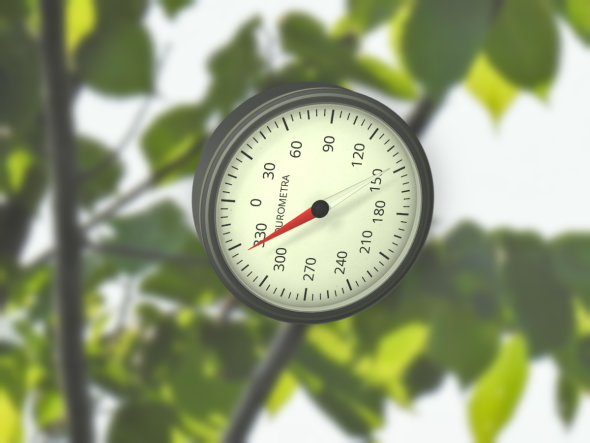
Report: 325°
